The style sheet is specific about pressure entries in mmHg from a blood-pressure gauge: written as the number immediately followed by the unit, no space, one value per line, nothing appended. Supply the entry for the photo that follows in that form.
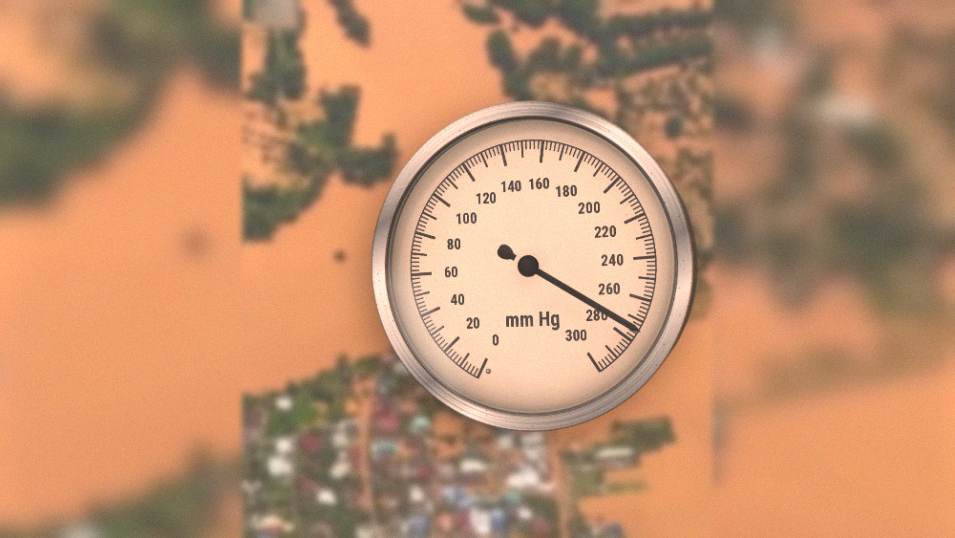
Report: 274mmHg
